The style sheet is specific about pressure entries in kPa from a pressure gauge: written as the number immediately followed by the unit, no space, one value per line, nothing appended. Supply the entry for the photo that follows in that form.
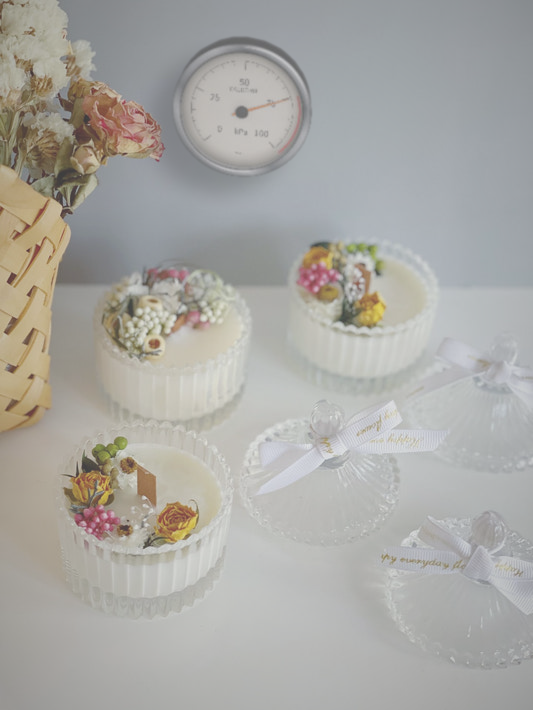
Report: 75kPa
